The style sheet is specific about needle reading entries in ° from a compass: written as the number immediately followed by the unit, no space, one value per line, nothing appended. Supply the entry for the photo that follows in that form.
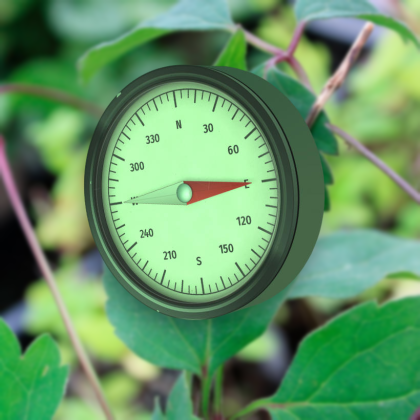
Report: 90°
